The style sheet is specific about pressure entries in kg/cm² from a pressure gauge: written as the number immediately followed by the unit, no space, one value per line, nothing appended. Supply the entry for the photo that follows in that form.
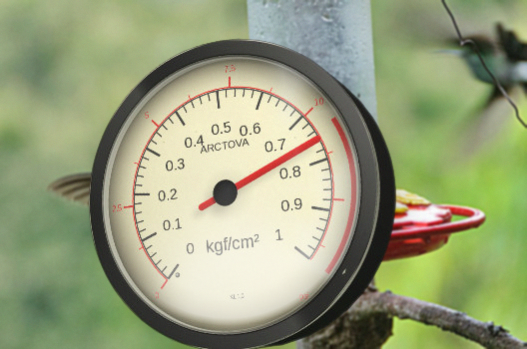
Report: 0.76kg/cm²
